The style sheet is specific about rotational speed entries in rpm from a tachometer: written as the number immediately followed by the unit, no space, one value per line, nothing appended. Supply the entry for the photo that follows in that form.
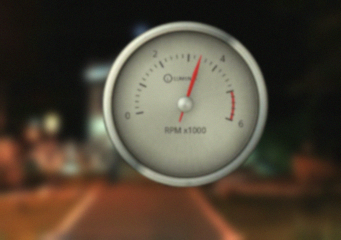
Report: 3400rpm
